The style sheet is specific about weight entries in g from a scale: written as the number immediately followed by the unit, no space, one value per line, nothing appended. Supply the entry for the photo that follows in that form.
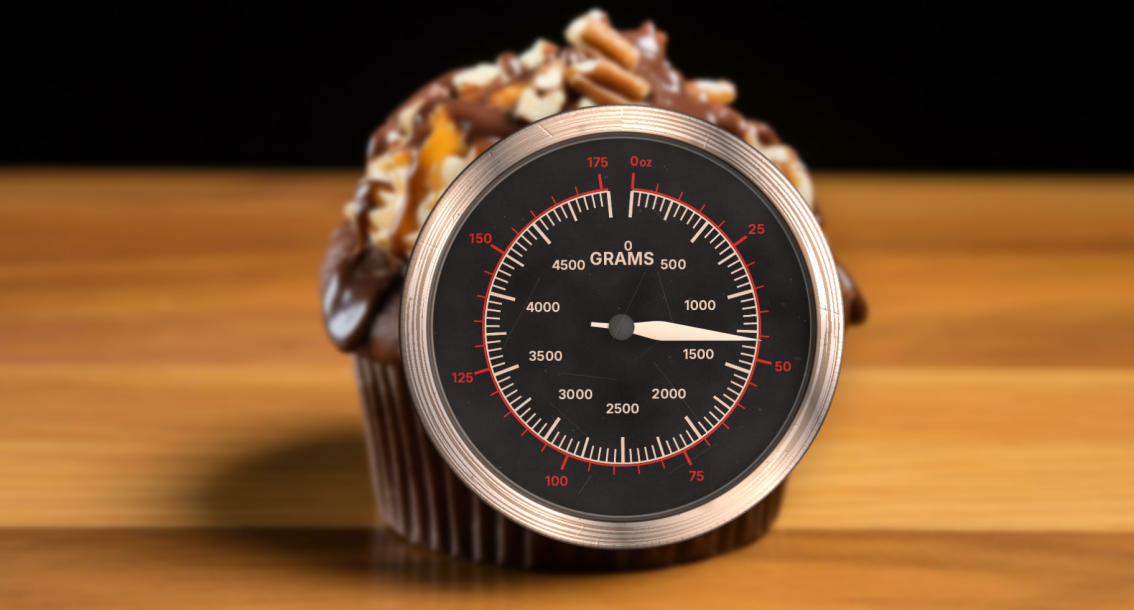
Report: 1300g
